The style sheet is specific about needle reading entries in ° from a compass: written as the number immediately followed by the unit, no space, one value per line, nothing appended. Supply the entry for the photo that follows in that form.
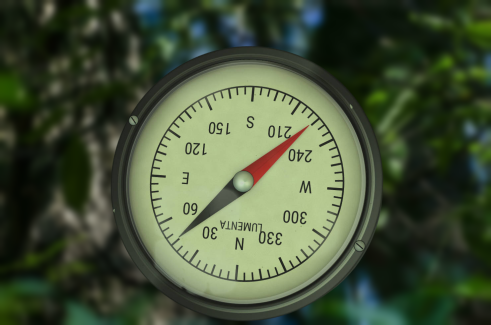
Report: 225°
